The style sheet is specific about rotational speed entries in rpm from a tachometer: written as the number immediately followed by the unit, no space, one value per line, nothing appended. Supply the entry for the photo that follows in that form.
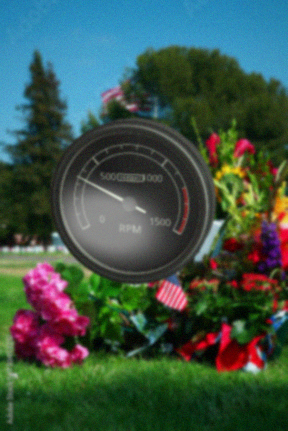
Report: 350rpm
